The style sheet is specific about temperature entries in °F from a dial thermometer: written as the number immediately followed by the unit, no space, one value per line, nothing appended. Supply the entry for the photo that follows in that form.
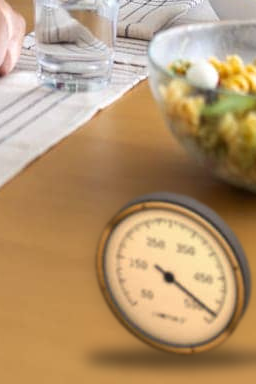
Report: 525°F
